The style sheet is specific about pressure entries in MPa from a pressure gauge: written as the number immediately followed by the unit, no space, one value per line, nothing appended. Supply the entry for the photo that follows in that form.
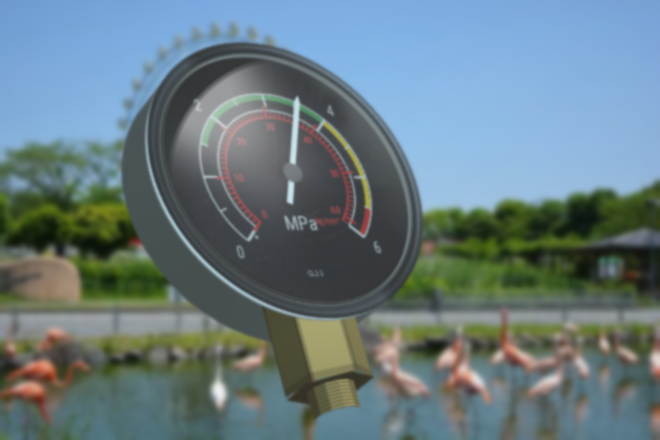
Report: 3.5MPa
